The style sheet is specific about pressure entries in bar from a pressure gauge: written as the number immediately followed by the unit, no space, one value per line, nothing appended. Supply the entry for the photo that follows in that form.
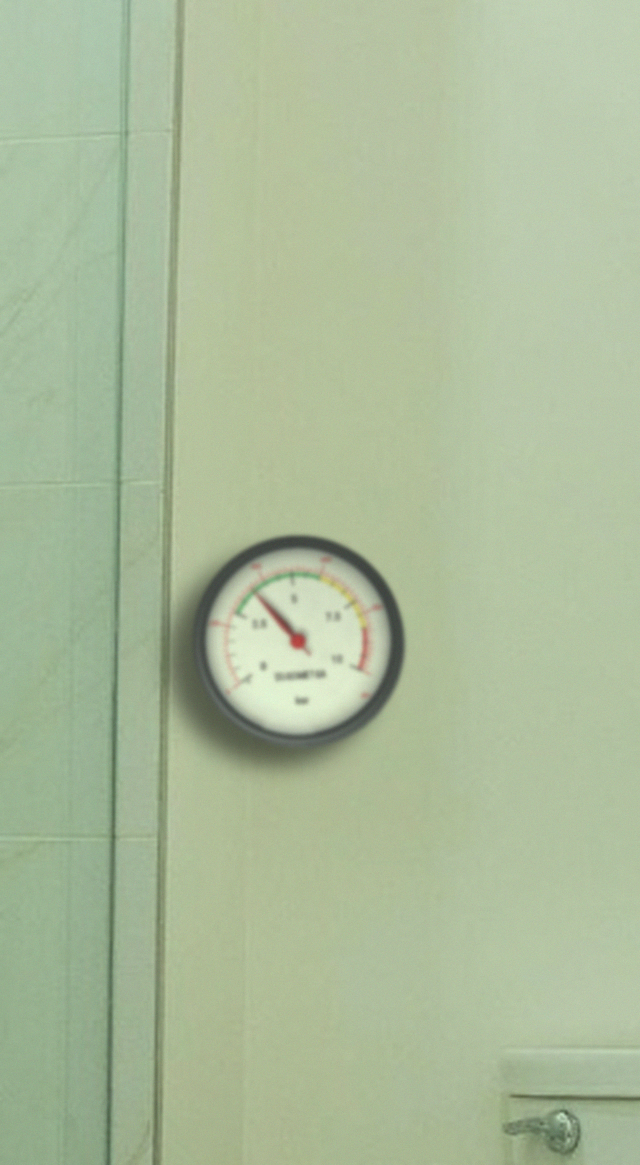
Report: 3.5bar
